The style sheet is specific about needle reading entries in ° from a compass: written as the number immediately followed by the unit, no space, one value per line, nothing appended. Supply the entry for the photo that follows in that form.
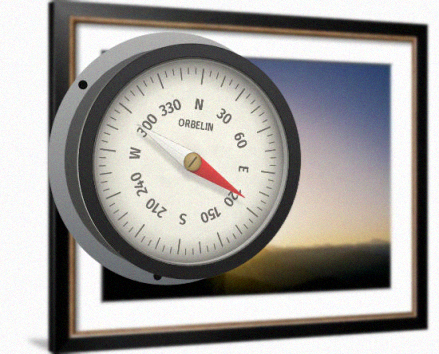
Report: 115°
